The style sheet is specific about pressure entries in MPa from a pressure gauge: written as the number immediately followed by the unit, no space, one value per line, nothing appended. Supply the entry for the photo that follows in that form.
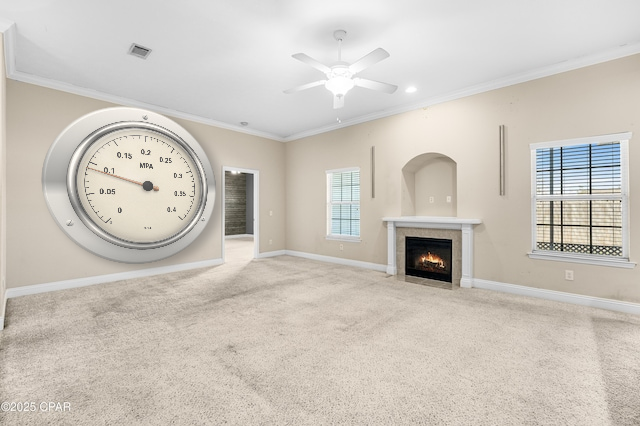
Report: 0.09MPa
